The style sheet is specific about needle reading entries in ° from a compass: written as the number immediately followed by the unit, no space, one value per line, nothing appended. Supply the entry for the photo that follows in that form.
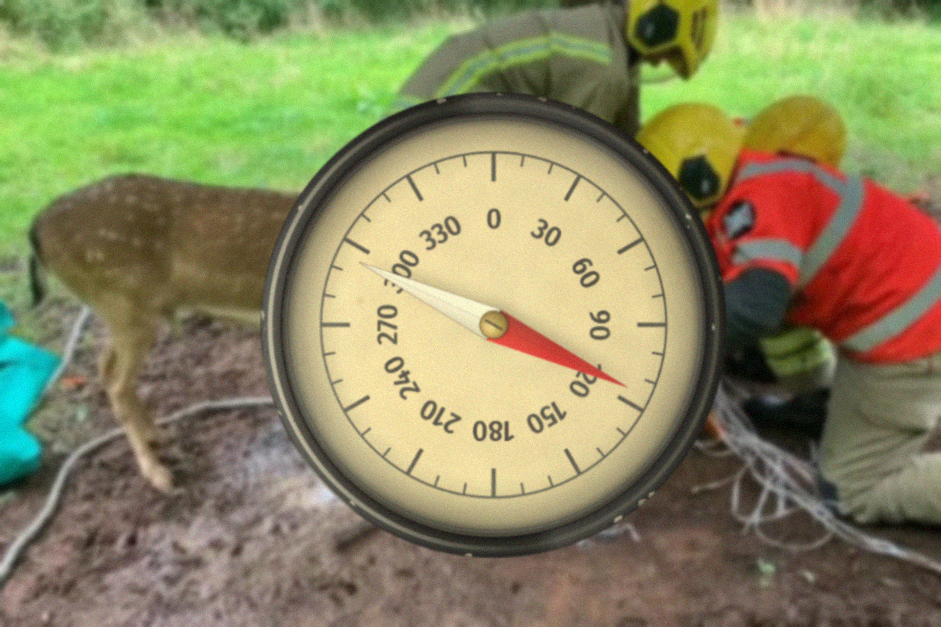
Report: 115°
